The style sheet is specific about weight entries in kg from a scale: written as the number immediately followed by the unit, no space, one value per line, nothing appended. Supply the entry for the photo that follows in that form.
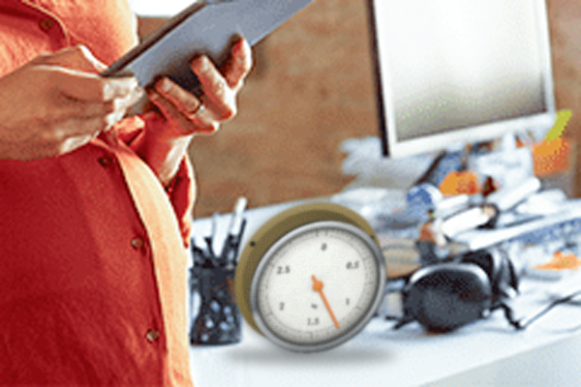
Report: 1.25kg
